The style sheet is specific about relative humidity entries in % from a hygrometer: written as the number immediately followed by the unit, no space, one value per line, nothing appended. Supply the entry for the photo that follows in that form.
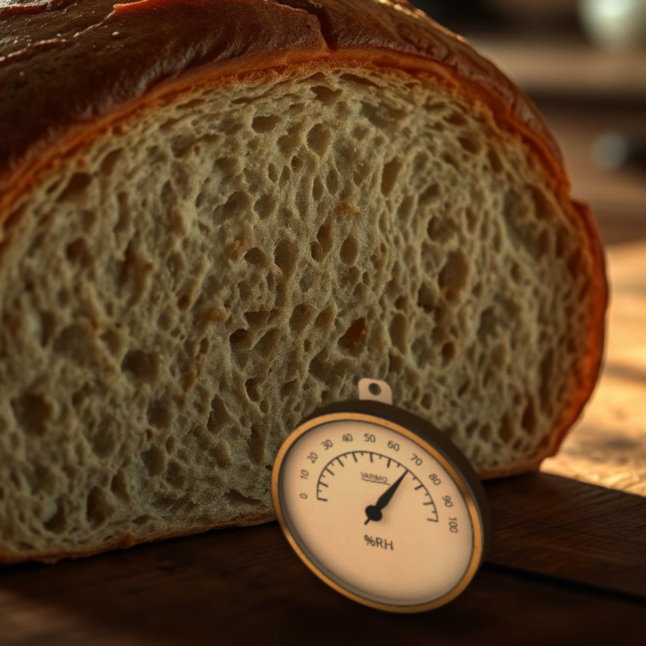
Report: 70%
